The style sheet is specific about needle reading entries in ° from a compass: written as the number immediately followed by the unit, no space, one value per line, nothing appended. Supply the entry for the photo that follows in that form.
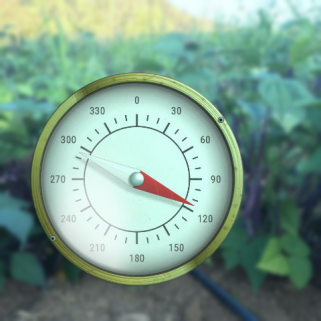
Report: 115°
